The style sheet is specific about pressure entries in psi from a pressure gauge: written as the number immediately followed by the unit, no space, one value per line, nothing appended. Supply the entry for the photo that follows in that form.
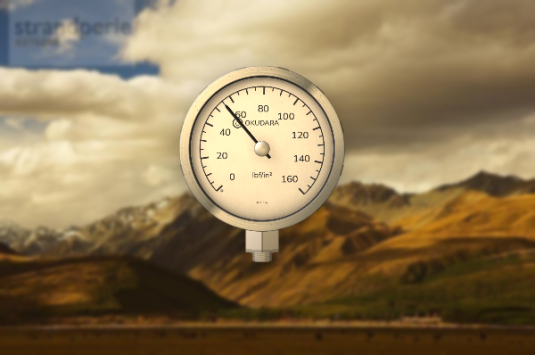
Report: 55psi
